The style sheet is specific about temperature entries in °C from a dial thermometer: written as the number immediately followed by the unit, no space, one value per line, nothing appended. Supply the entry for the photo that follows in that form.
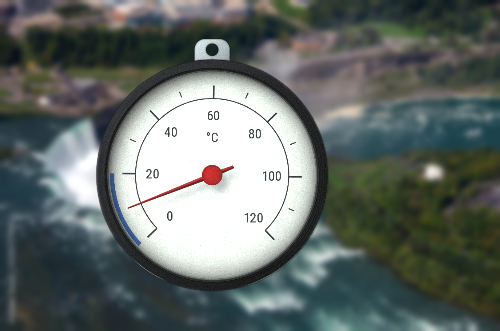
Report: 10°C
